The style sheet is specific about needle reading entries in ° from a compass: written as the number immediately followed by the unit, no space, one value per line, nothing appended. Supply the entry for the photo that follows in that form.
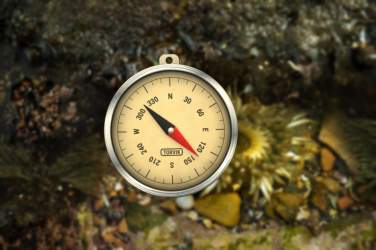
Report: 135°
